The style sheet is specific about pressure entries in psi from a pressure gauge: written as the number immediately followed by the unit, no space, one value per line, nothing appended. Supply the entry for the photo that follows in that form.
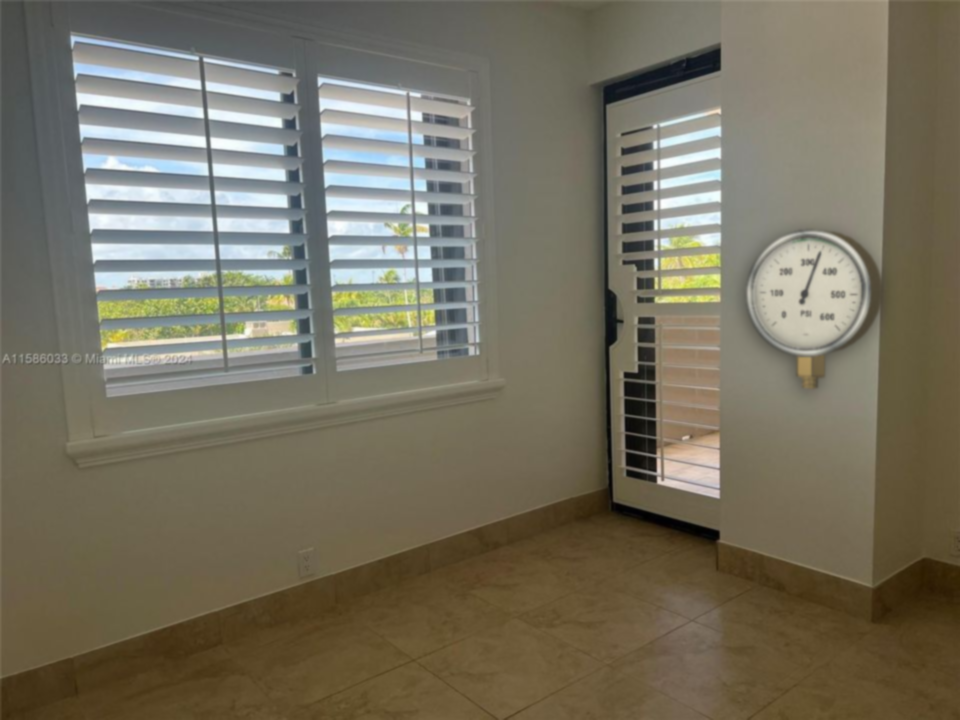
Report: 340psi
